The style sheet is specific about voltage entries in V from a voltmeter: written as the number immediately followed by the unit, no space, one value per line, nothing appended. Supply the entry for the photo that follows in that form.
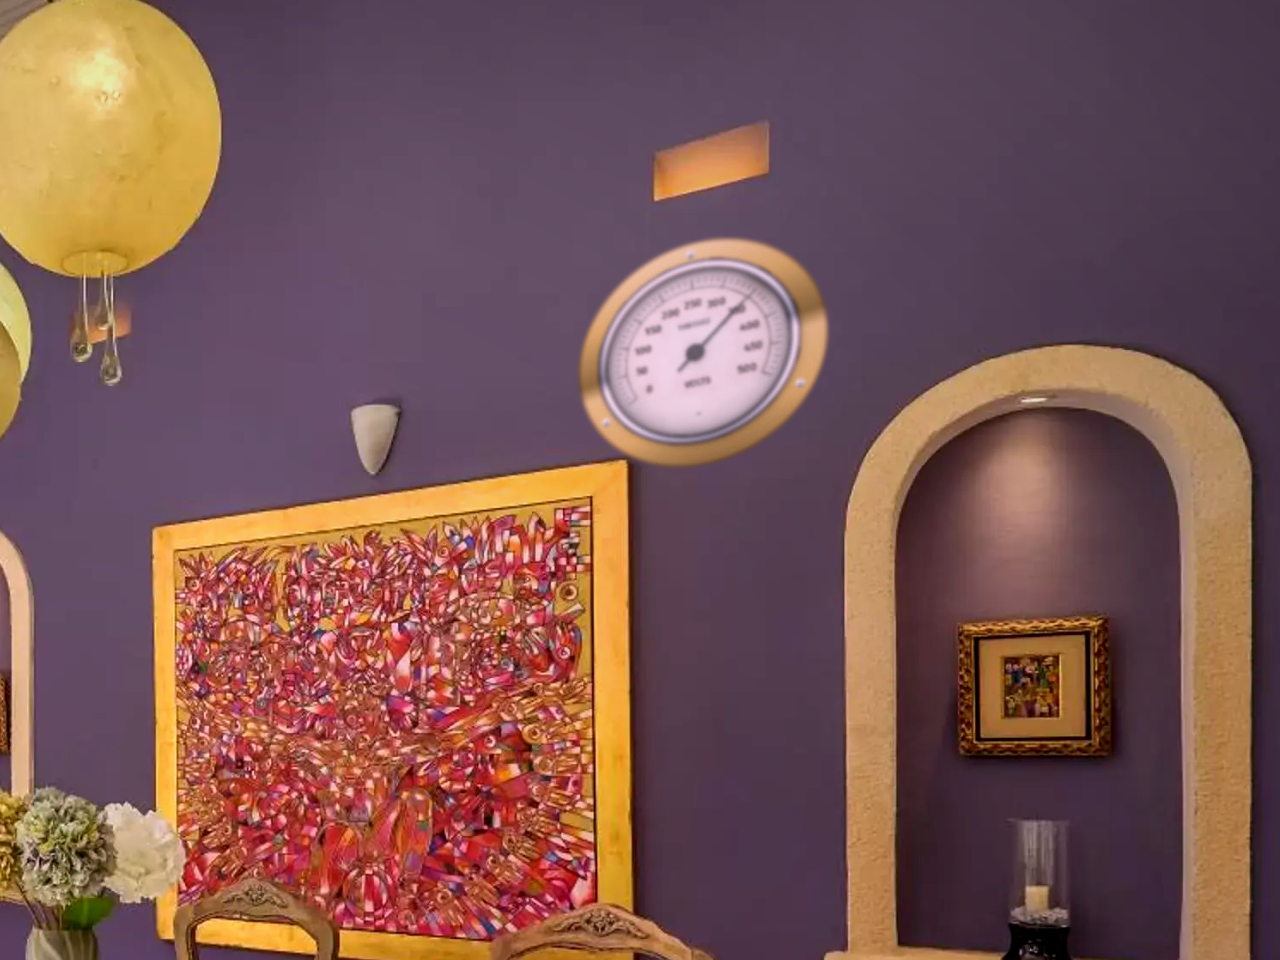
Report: 350V
